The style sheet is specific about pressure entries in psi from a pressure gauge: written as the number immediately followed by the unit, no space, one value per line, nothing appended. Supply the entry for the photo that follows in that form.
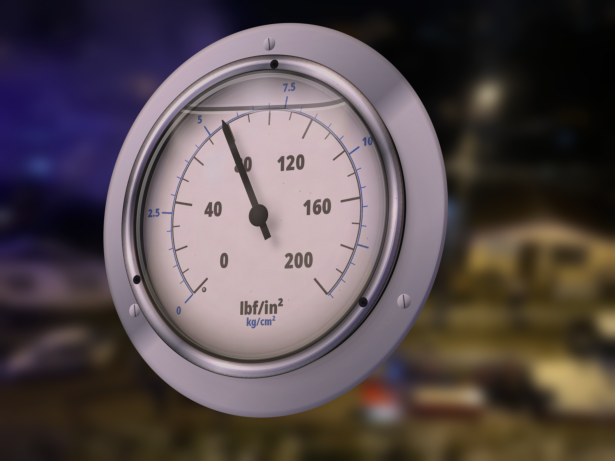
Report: 80psi
